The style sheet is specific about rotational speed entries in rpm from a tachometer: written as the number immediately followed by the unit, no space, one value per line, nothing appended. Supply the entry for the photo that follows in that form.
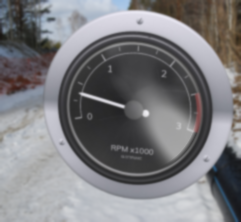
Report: 375rpm
